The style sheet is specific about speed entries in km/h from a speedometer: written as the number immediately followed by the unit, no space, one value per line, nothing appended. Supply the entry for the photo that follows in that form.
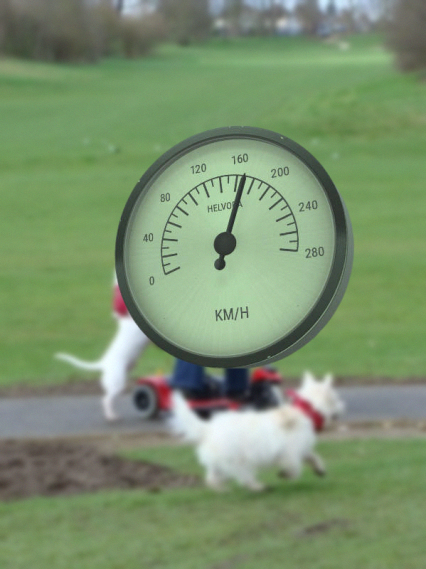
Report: 170km/h
